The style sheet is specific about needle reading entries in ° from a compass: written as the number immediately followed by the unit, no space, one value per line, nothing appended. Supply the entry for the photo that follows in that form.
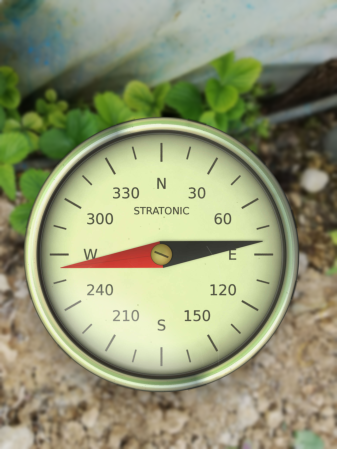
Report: 262.5°
